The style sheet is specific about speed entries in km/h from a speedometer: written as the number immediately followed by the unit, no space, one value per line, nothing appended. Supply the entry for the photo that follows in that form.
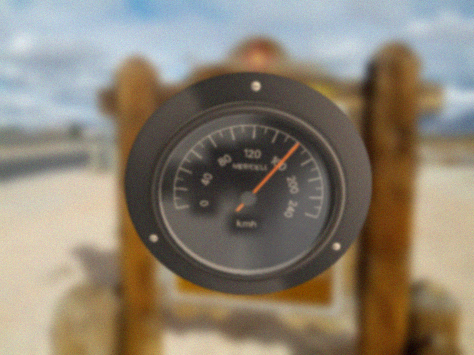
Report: 160km/h
